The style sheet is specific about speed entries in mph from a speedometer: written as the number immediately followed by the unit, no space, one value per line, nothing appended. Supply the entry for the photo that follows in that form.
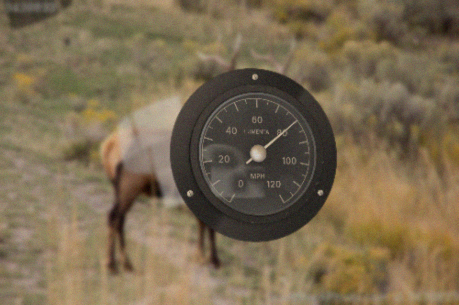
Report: 80mph
